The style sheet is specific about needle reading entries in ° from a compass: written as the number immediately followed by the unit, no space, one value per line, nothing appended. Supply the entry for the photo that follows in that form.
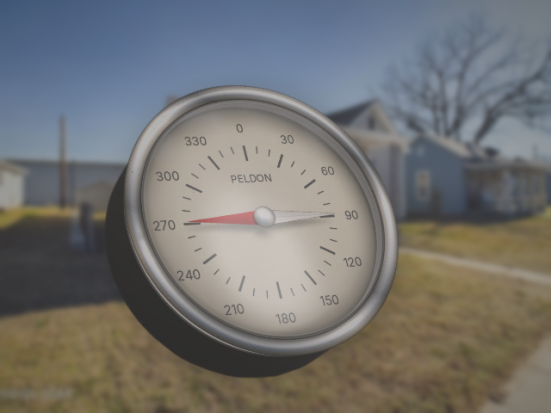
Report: 270°
